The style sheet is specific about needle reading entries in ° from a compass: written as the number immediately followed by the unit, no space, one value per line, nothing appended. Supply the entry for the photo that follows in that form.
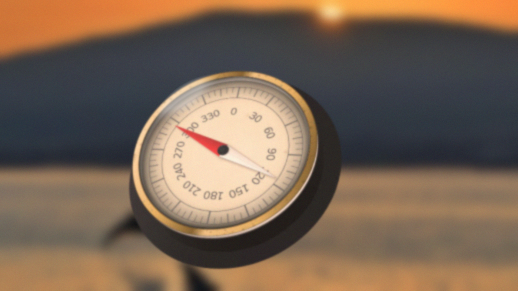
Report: 295°
